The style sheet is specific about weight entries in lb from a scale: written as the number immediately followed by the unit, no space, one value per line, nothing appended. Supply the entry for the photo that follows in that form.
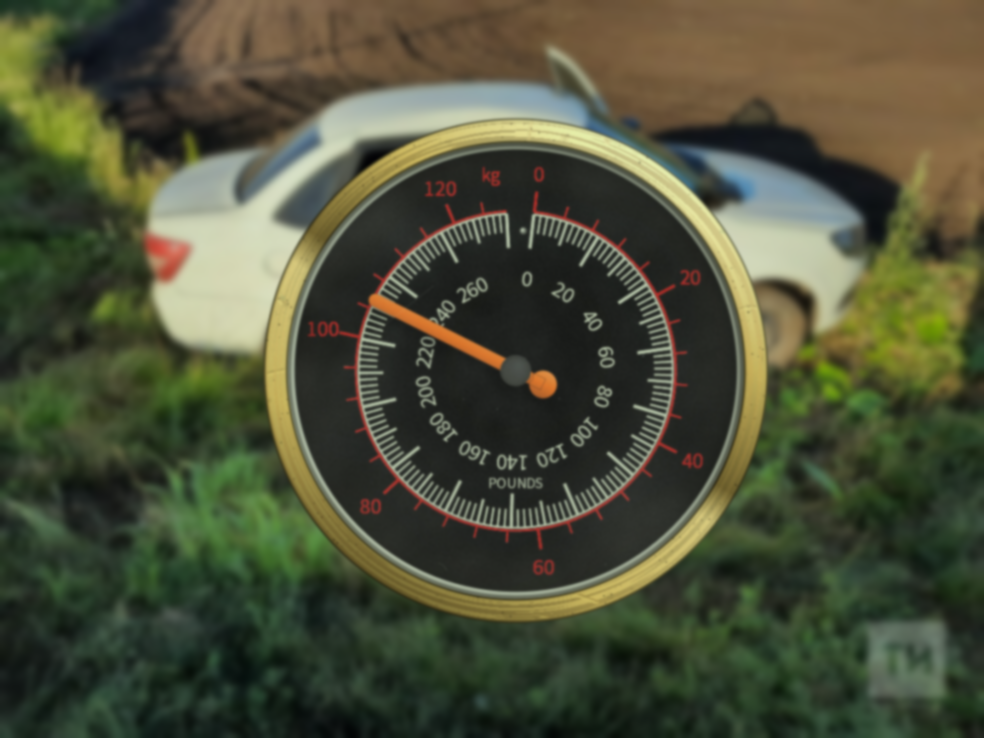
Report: 232lb
